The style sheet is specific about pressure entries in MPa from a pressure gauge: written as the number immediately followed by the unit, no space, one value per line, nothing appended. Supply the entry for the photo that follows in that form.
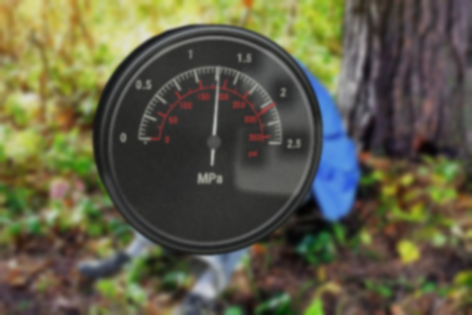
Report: 1.25MPa
